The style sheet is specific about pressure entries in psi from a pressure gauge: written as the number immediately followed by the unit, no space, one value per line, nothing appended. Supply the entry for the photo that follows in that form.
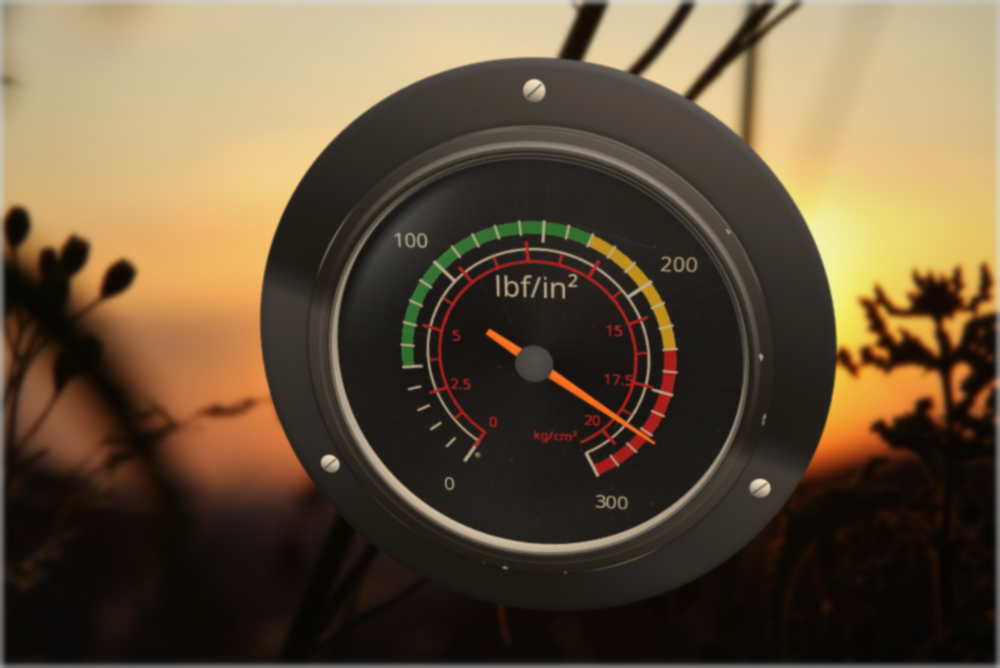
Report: 270psi
